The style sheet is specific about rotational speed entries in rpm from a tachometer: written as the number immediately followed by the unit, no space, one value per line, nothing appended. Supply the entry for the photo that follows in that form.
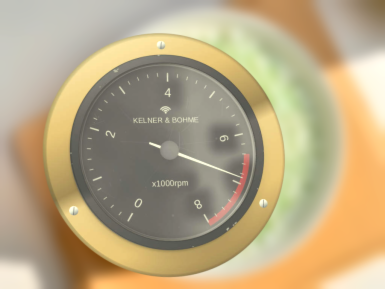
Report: 6900rpm
